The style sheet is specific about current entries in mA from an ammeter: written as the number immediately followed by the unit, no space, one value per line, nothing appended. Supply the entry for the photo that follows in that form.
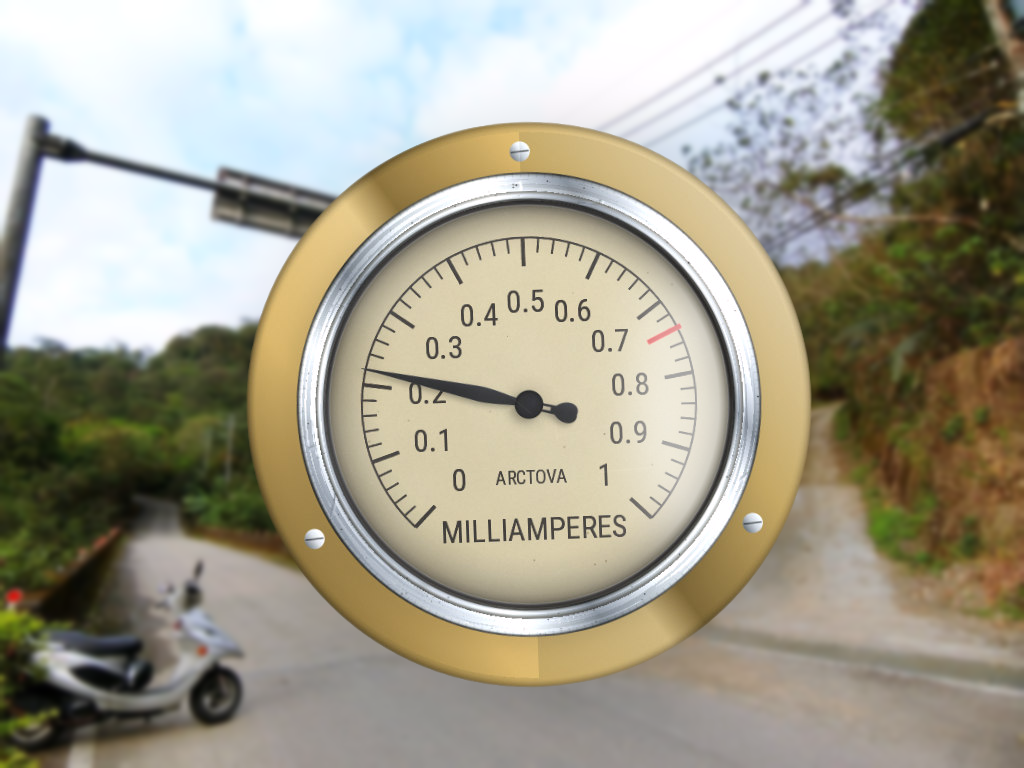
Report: 0.22mA
